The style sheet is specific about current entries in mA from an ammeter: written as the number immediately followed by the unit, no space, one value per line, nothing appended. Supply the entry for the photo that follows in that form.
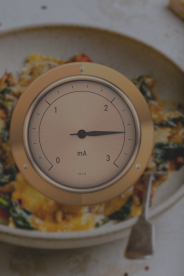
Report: 2.5mA
